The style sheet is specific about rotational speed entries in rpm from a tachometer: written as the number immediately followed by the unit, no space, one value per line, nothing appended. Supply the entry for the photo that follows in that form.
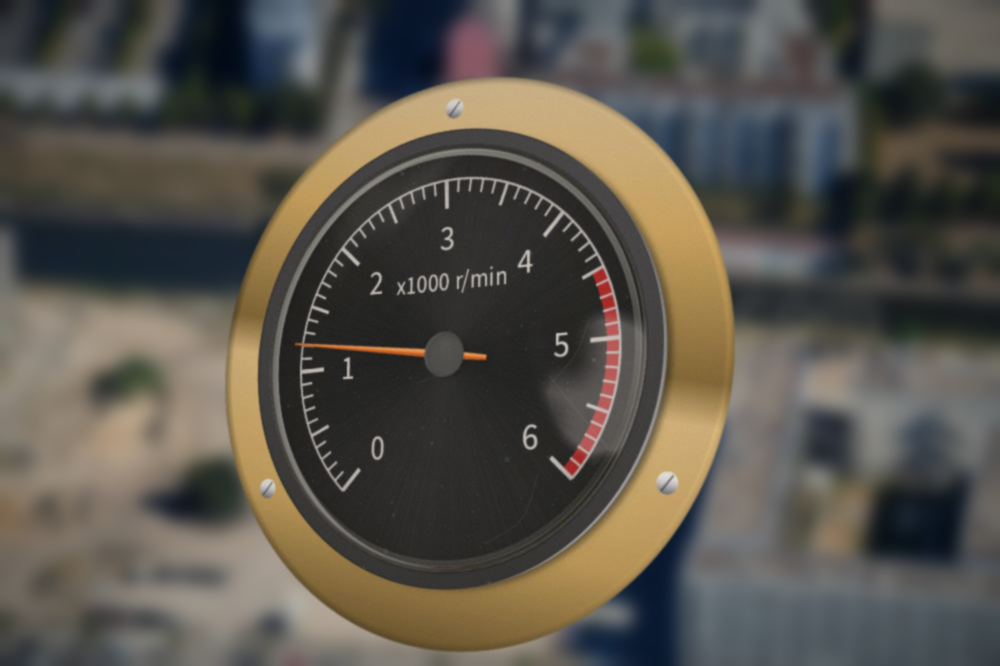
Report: 1200rpm
